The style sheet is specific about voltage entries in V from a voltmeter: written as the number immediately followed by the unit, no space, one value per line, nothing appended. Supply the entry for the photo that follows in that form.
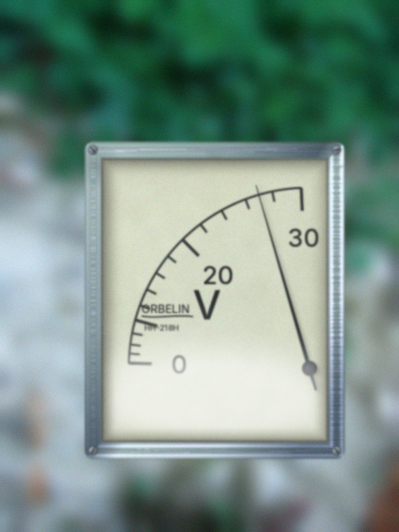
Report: 27V
